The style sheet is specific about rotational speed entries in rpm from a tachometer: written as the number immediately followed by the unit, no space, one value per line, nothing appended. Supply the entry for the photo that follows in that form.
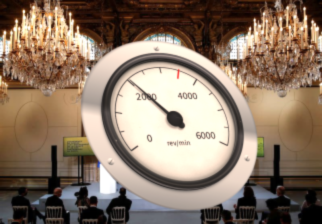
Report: 2000rpm
